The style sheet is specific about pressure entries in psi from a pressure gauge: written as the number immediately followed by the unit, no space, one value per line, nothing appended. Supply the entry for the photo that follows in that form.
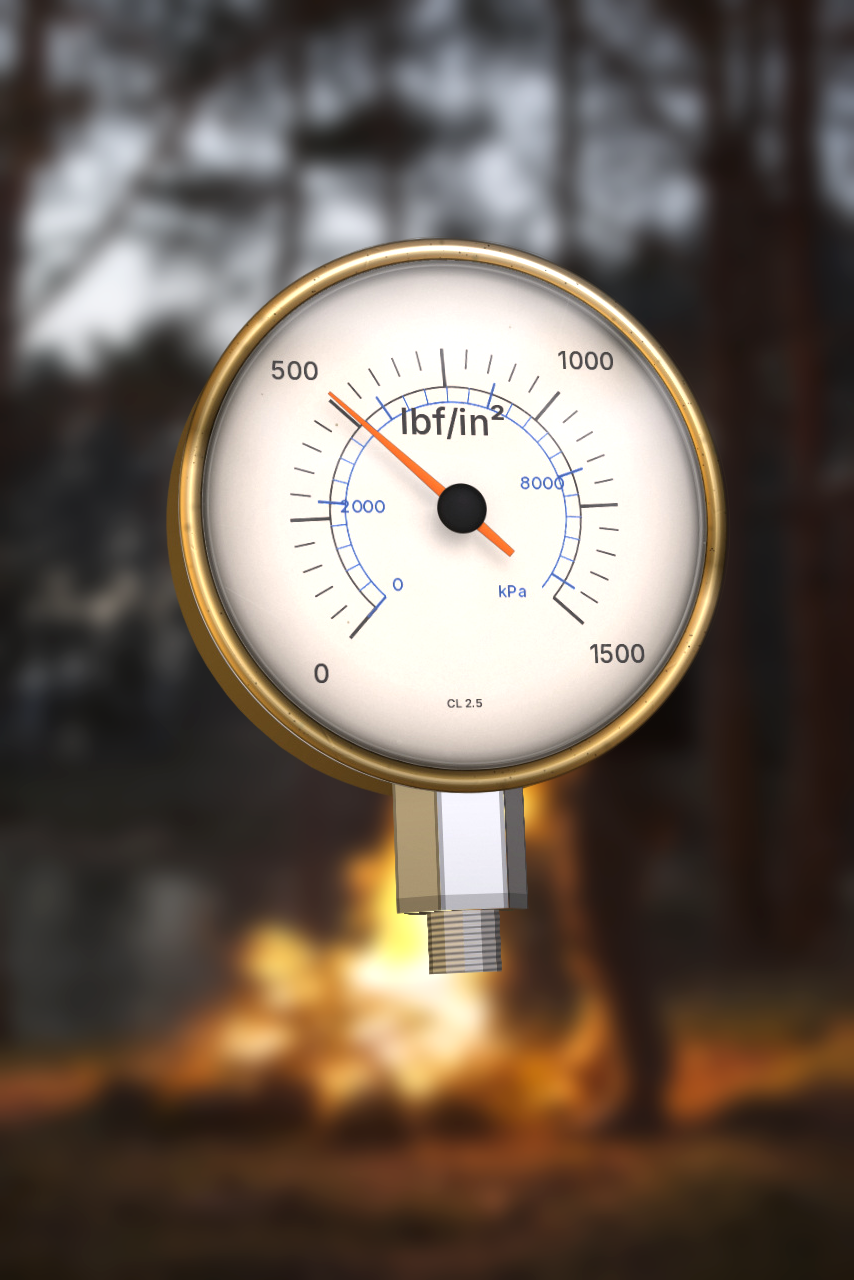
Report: 500psi
